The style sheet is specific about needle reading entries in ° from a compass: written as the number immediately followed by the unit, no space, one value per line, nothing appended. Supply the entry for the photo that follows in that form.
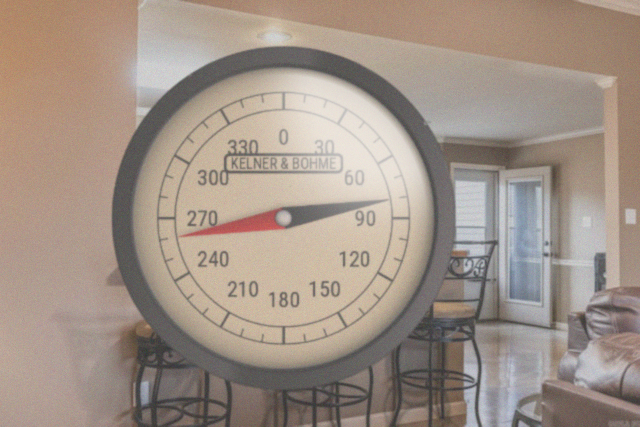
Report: 260°
